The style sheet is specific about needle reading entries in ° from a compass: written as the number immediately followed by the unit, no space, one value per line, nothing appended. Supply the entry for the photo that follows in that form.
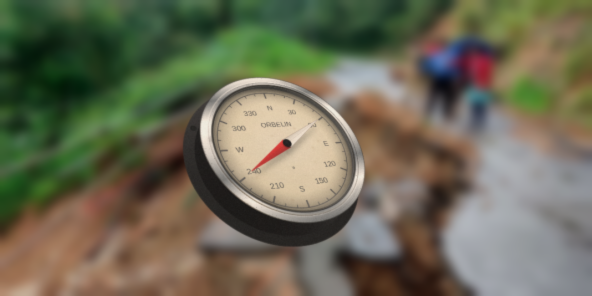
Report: 240°
